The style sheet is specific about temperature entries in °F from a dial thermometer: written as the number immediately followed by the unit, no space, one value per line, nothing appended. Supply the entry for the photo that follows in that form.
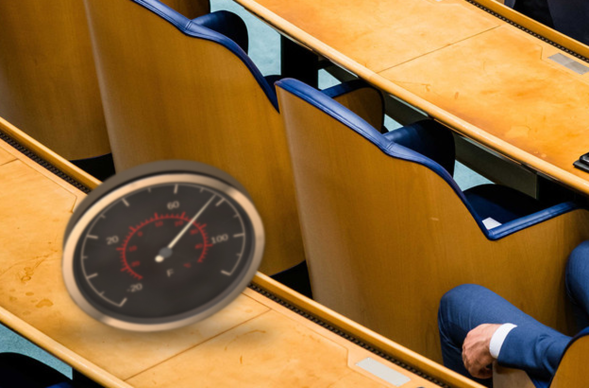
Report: 75°F
